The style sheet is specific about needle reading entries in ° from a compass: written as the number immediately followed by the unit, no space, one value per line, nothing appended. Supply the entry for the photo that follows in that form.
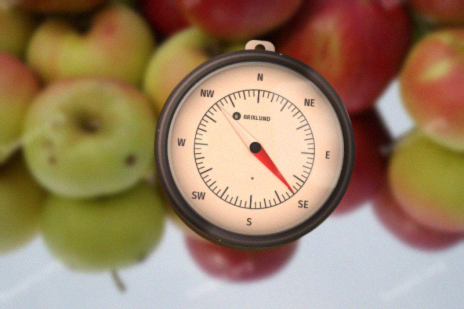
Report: 135°
